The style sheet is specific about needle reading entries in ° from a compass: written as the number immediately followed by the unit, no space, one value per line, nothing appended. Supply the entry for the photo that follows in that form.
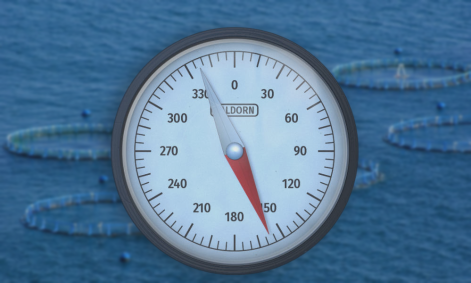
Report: 157.5°
